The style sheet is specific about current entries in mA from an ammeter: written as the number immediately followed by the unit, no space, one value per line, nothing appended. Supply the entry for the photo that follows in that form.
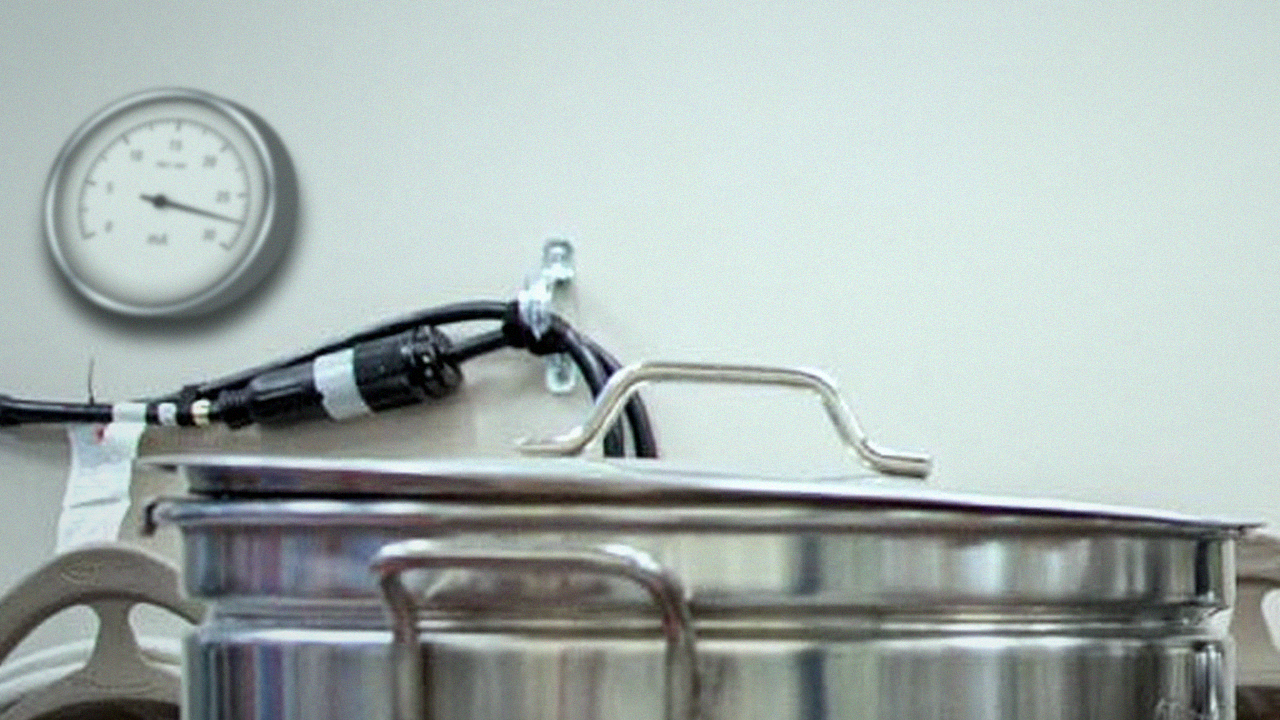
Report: 27.5mA
